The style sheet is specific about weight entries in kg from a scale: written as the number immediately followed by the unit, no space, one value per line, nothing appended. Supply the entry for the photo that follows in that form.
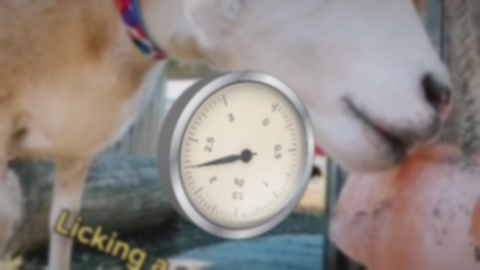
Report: 2.25kg
